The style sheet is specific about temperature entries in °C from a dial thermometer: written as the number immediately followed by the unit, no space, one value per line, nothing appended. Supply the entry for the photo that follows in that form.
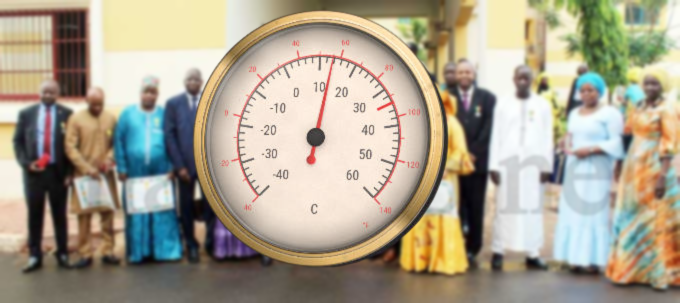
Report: 14°C
